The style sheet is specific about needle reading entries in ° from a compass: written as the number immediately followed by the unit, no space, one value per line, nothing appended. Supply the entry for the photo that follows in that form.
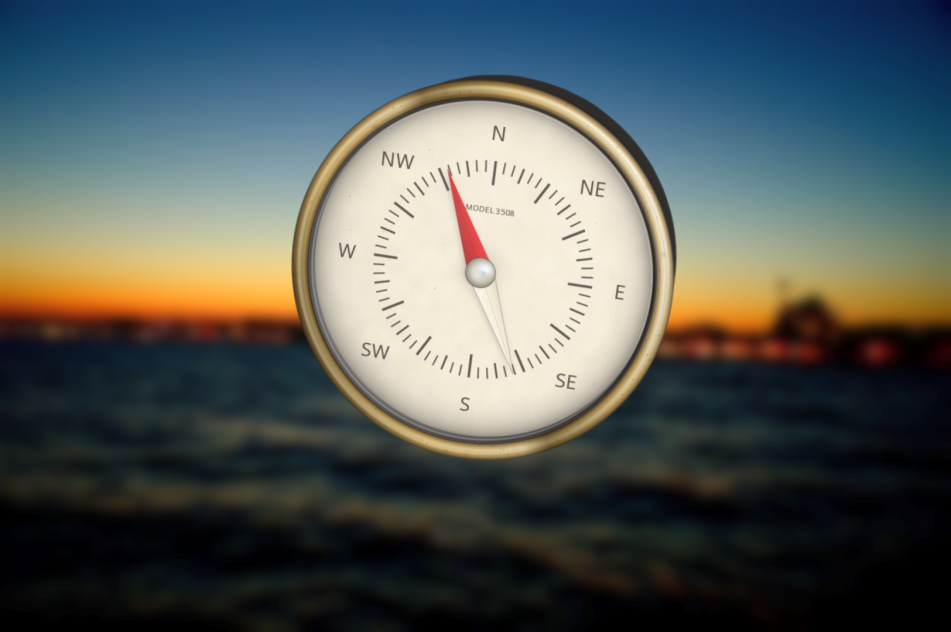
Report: 335°
